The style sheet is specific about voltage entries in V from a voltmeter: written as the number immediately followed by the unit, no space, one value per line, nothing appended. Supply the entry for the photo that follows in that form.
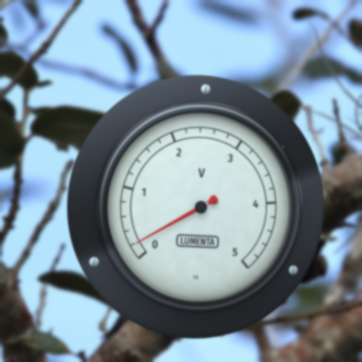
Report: 0.2V
